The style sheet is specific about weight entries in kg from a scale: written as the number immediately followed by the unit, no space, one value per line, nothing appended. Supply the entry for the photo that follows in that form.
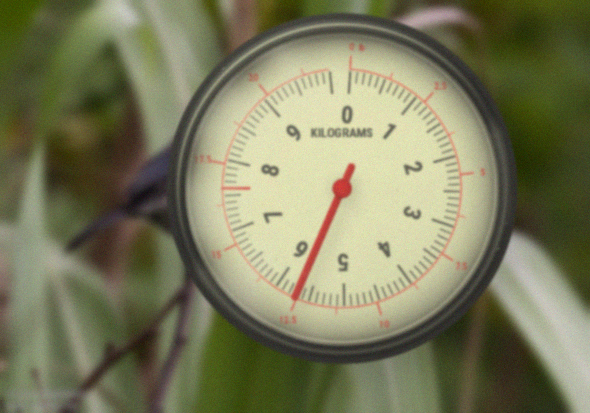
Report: 5.7kg
